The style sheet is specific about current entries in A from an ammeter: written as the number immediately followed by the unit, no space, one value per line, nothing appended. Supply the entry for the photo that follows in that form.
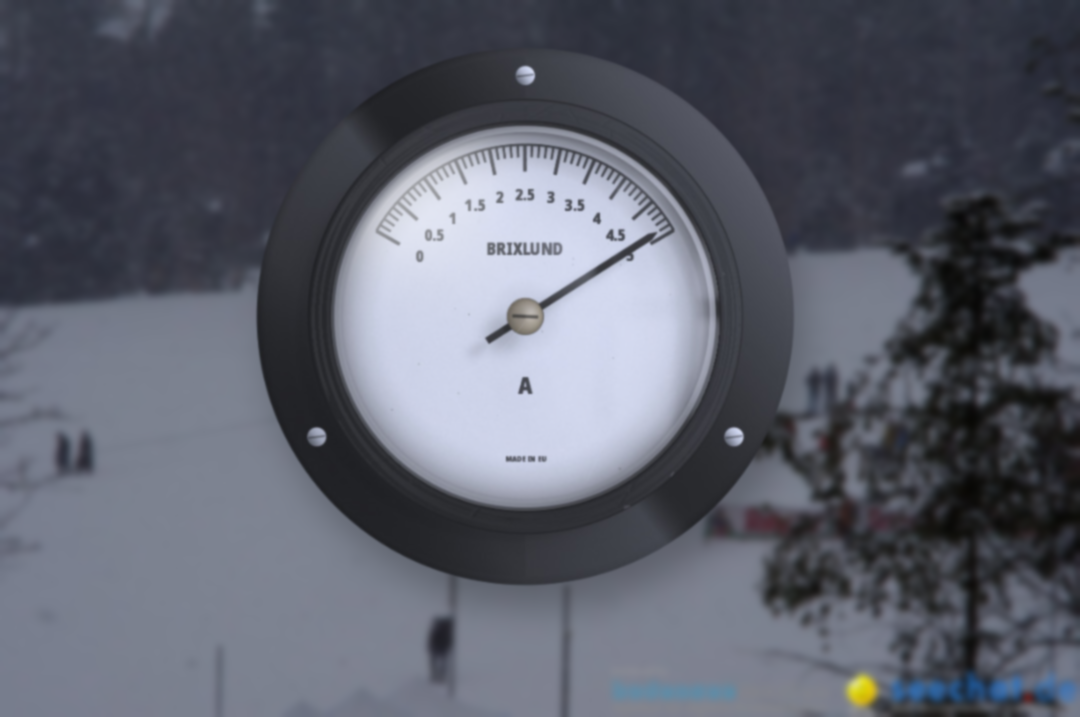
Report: 4.9A
